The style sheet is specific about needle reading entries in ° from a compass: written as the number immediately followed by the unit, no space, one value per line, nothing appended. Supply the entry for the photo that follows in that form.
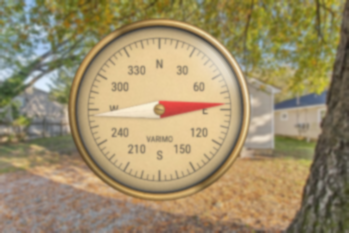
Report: 85°
